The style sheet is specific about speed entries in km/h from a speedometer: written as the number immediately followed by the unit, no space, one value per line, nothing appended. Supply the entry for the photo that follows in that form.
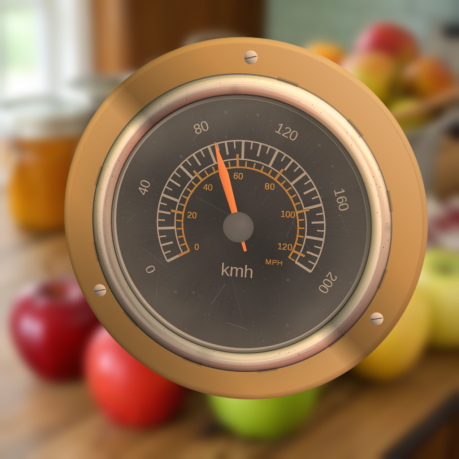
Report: 85km/h
